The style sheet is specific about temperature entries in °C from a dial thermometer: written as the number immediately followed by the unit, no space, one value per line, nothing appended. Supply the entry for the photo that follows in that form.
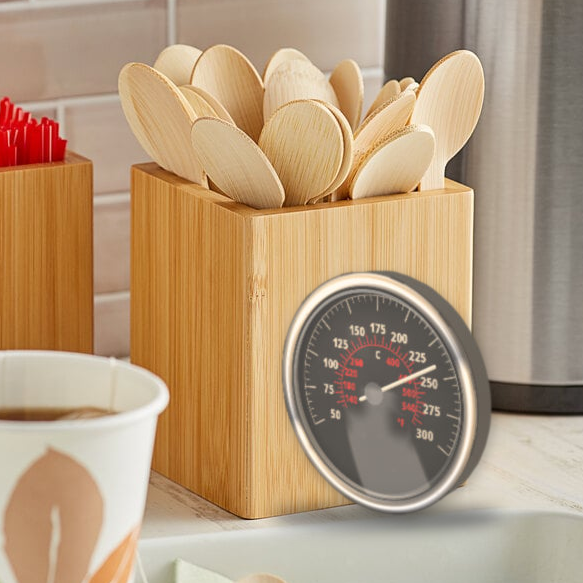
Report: 240°C
